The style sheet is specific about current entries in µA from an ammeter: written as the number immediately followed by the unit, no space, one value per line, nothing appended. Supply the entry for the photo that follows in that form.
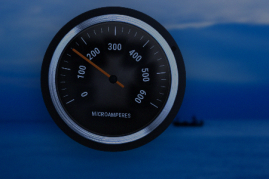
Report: 160µA
